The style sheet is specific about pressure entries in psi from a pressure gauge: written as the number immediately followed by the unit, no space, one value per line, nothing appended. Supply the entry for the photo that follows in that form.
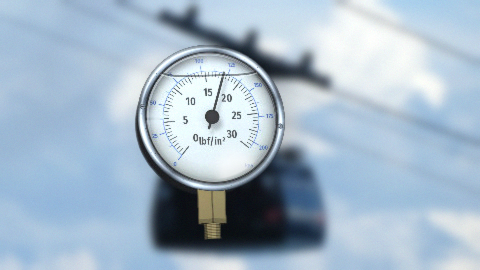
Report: 17.5psi
